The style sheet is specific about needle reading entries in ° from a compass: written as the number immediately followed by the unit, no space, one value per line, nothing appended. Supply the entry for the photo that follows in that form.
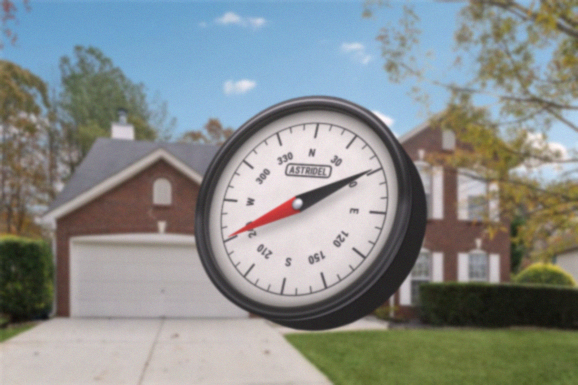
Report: 240°
